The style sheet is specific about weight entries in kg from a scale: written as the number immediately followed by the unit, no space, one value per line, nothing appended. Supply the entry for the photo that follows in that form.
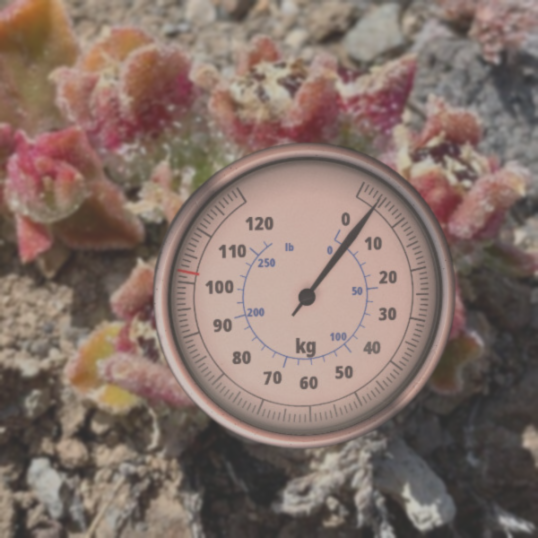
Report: 4kg
